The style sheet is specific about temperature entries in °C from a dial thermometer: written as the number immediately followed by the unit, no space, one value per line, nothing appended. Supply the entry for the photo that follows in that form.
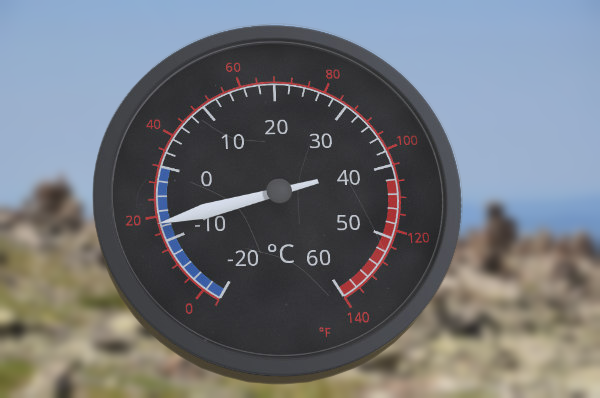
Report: -8°C
